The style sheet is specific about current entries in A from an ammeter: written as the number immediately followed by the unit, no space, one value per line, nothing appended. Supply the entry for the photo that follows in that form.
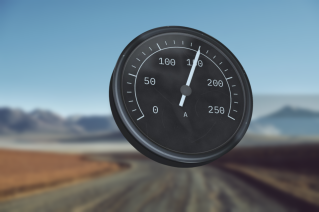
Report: 150A
